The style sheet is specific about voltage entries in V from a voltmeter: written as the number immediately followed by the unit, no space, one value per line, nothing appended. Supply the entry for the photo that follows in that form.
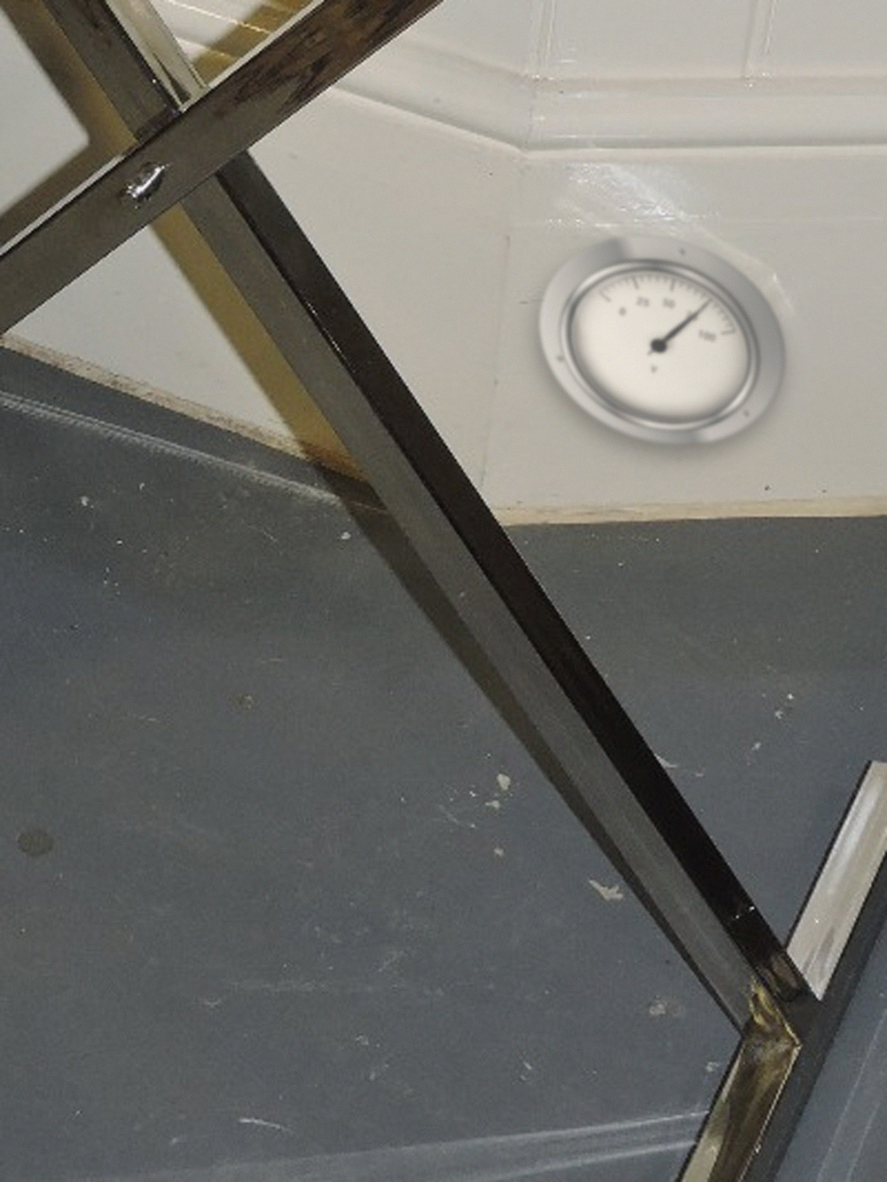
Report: 75V
